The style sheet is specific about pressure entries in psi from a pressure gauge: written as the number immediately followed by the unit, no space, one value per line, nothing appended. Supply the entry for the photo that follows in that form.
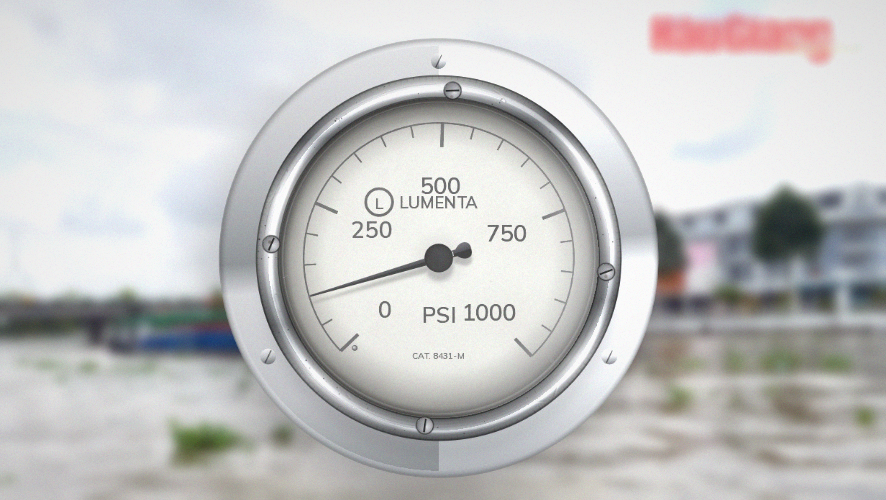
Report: 100psi
